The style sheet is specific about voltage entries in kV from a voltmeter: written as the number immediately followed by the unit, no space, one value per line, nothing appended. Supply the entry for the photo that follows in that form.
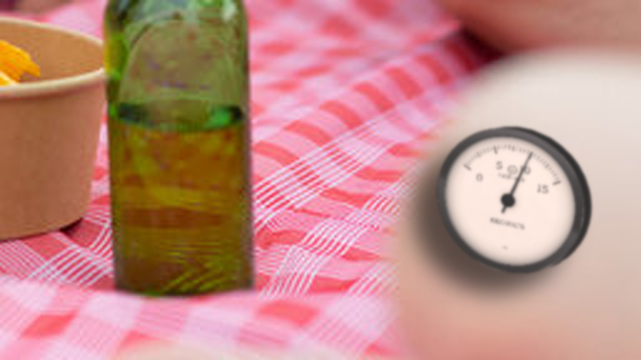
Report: 10kV
